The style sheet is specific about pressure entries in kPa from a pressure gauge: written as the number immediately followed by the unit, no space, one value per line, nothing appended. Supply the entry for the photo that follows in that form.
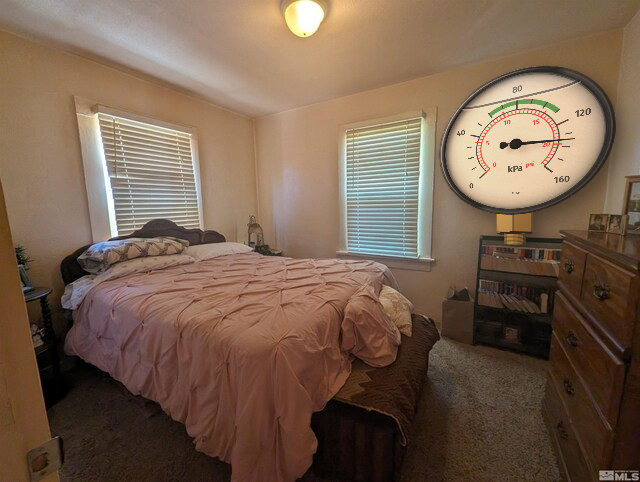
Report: 135kPa
